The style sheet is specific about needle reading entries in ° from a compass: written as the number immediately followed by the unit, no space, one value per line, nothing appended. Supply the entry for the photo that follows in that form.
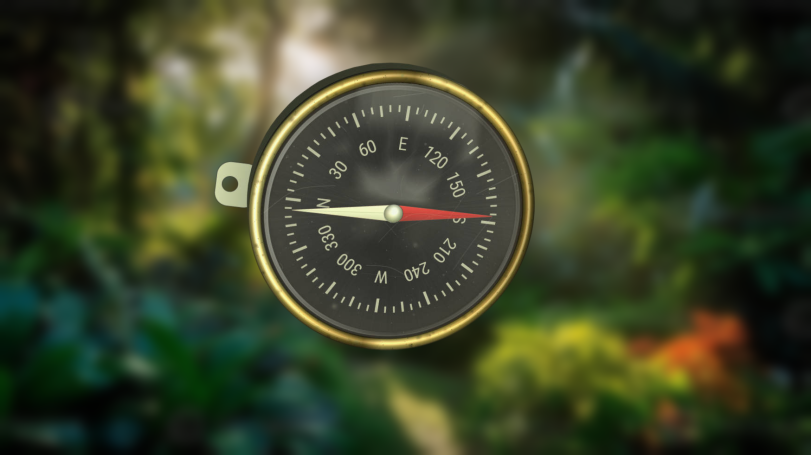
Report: 175°
